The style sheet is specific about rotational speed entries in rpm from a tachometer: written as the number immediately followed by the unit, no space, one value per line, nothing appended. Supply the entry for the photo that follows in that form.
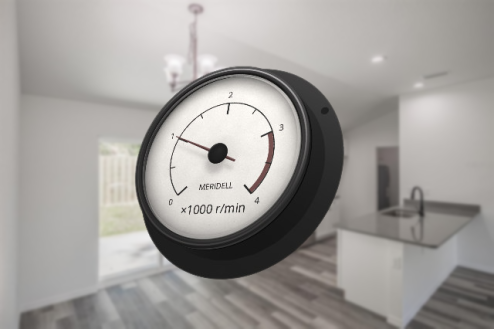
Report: 1000rpm
